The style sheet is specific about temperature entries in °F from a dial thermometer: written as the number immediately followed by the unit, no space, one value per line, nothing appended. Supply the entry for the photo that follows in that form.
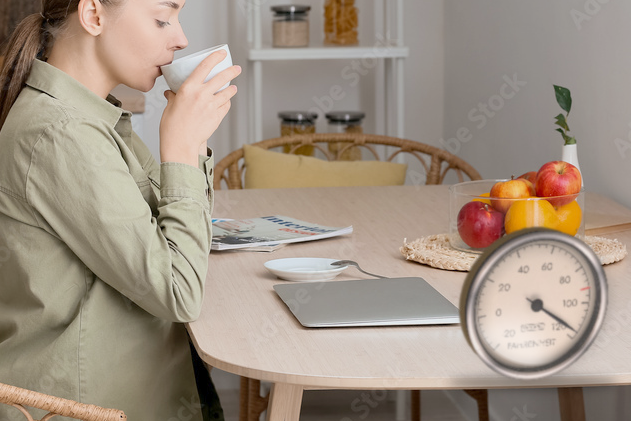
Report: 116°F
